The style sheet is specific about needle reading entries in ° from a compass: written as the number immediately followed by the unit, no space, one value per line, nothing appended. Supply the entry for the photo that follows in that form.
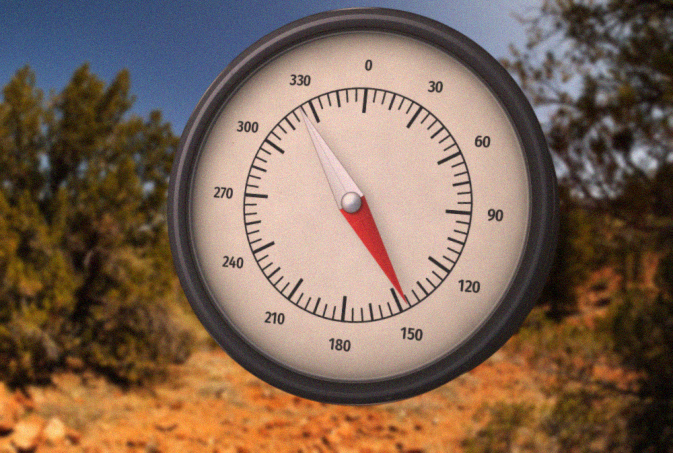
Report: 145°
